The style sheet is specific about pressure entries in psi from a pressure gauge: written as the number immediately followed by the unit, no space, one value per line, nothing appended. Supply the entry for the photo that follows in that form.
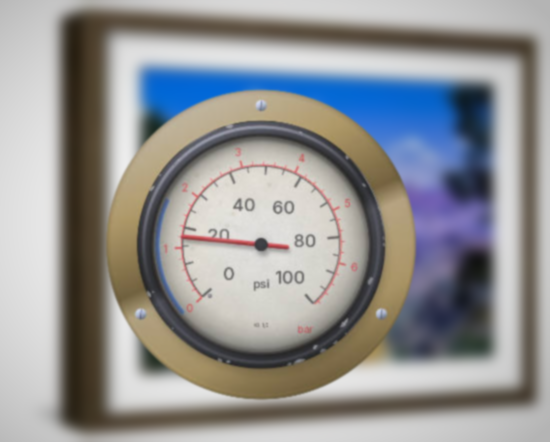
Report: 17.5psi
